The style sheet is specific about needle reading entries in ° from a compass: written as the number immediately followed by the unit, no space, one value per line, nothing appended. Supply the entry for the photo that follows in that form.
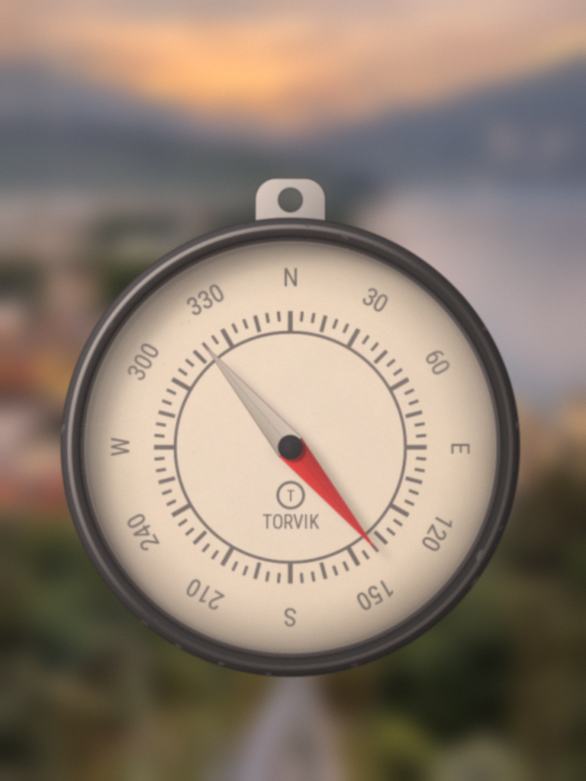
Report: 140°
